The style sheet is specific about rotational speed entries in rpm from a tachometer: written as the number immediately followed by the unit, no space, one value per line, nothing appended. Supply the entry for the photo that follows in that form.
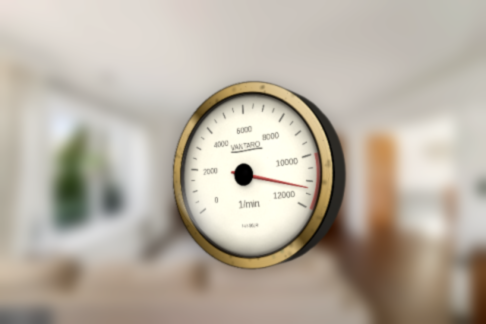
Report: 11250rpm
